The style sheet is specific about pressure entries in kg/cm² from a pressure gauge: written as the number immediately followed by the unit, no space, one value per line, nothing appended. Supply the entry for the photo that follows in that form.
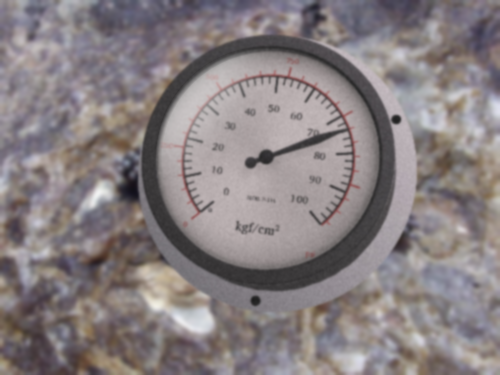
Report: 74kg/cm²
